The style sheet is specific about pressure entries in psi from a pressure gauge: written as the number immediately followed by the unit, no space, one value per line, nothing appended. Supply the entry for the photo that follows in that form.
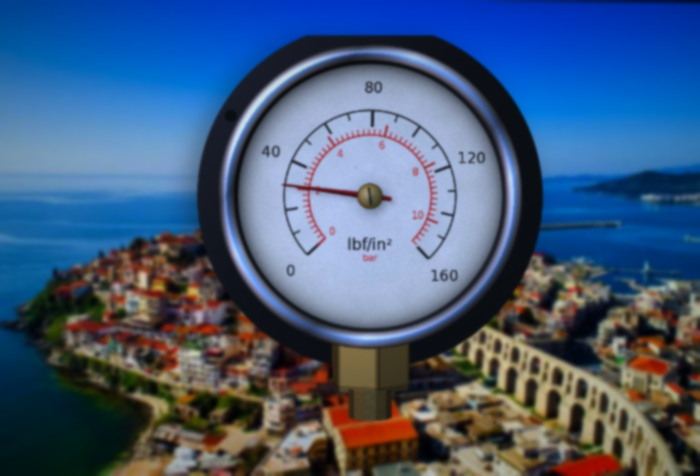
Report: 30psi
